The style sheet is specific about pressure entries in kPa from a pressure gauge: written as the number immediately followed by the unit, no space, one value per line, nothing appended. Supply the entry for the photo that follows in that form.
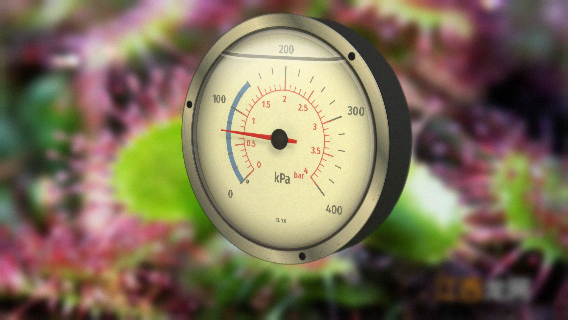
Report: 70kPa
